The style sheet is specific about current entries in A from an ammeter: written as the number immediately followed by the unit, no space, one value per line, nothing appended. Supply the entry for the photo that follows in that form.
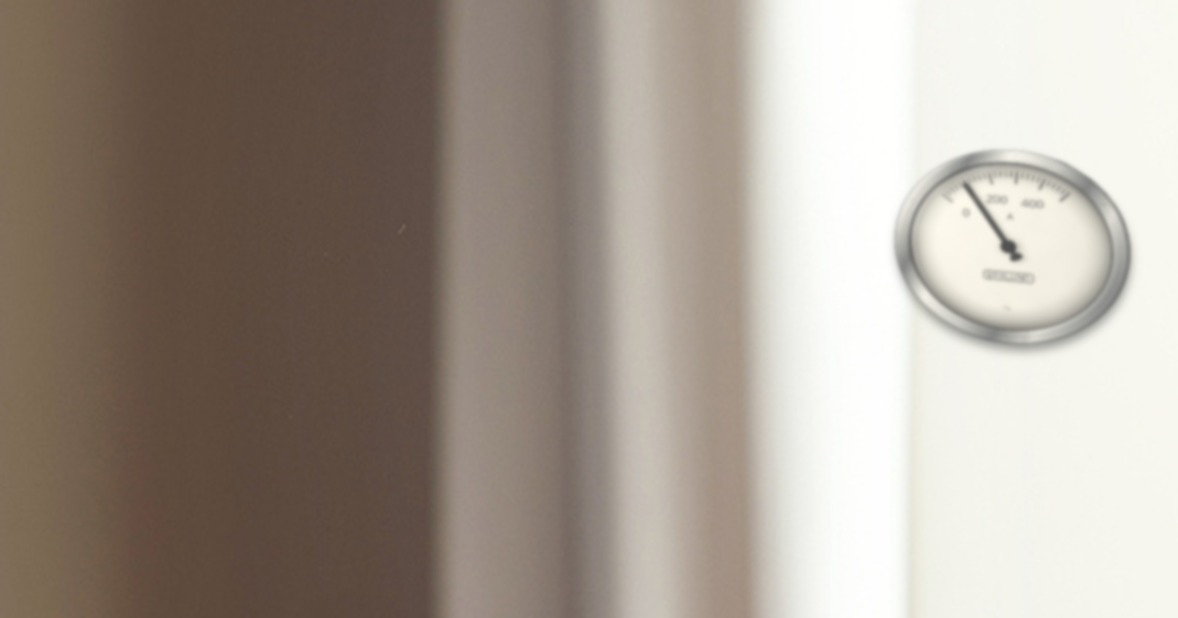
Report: 100A
